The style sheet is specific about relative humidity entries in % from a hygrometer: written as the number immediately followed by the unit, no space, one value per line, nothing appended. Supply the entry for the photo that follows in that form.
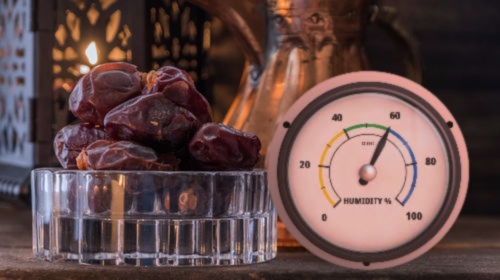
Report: 60%
